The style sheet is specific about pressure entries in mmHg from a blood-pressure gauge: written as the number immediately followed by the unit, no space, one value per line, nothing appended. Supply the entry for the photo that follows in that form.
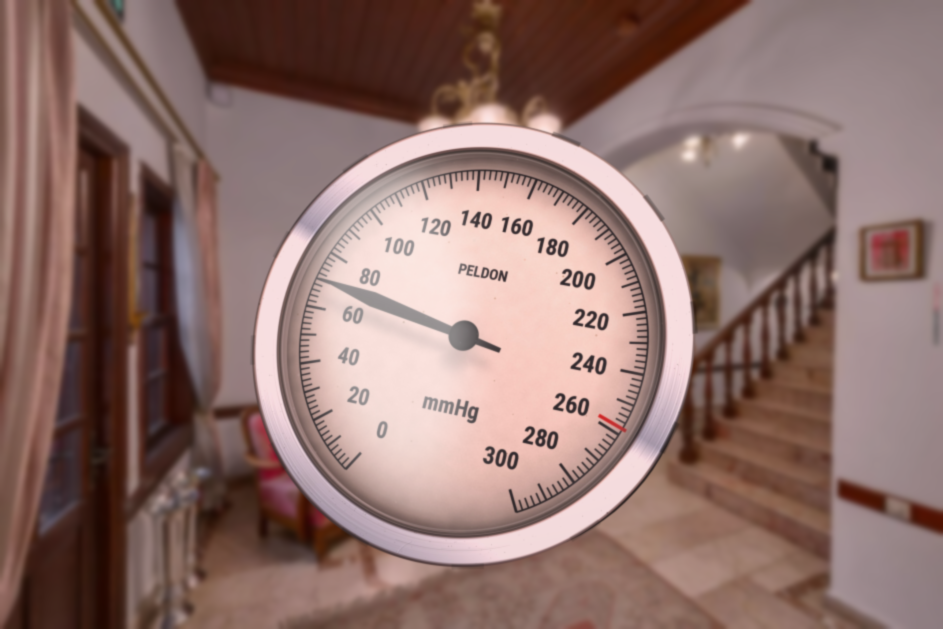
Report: 70mmHg
